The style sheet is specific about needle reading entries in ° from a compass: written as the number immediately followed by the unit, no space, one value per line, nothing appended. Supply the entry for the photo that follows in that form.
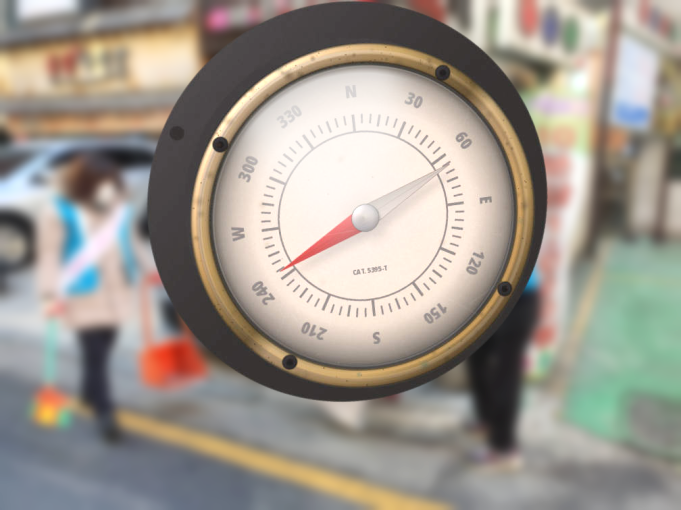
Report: 245°
